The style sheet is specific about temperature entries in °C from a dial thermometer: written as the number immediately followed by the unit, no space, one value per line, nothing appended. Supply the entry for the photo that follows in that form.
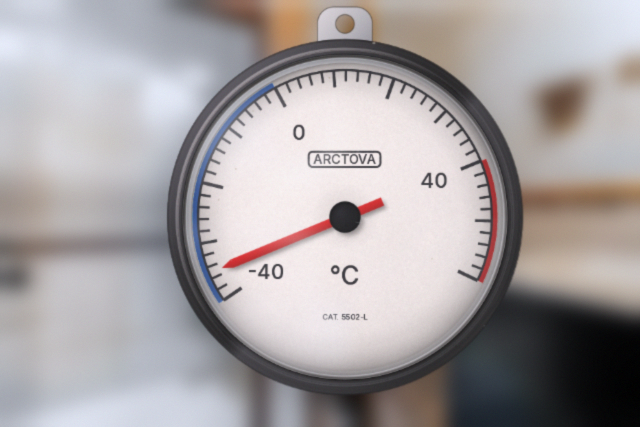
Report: -35°C
